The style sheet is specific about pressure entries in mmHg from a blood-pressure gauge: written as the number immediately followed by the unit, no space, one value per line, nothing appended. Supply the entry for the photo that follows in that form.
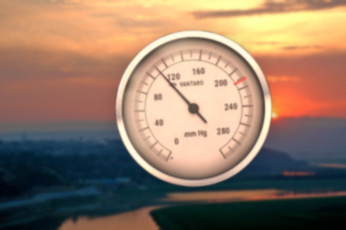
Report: 110mmHg
